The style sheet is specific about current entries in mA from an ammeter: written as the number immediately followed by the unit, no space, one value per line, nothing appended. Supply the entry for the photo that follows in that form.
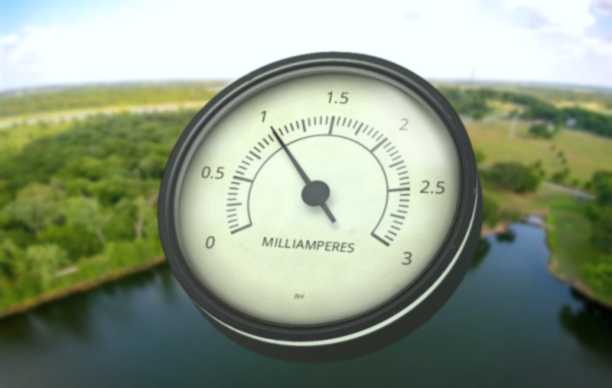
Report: 1mA
